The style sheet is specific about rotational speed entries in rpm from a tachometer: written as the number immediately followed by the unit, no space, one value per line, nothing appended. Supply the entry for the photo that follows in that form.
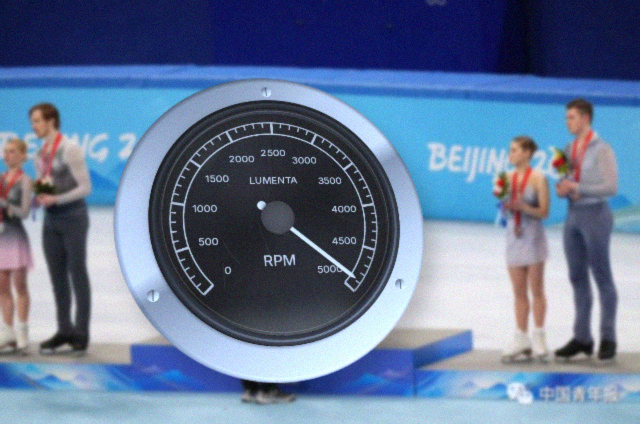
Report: 4900rpm
